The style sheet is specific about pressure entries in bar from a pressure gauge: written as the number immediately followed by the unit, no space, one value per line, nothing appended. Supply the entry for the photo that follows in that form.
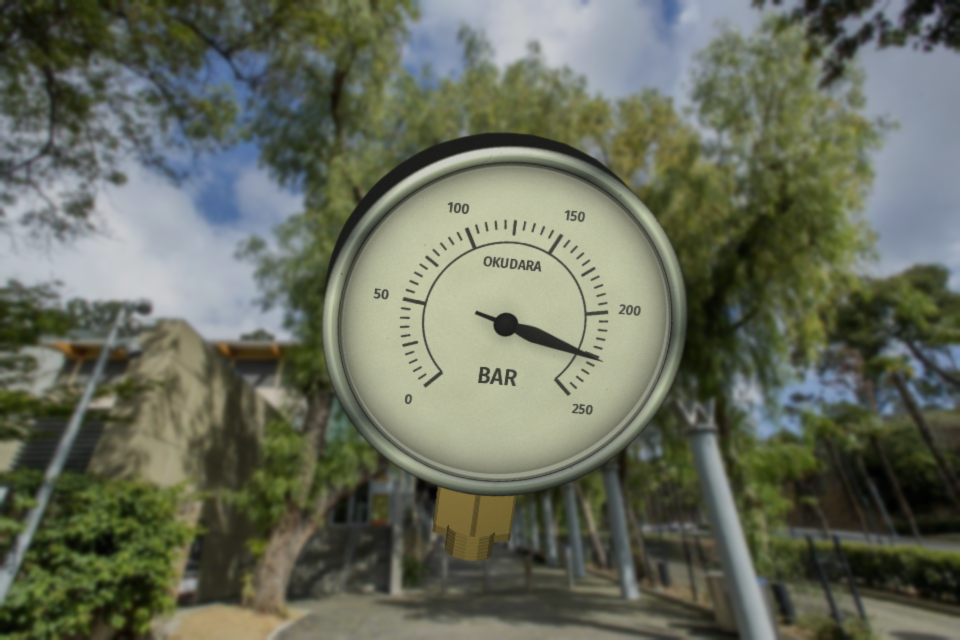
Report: 225bar
